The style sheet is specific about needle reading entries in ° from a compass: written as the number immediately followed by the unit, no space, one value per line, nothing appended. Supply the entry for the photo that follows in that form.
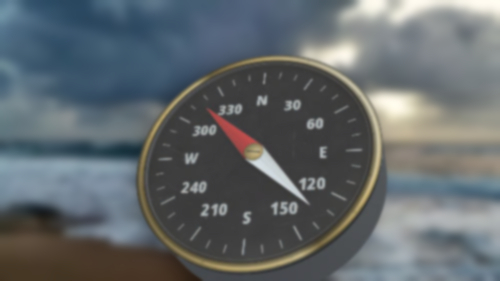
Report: 315°
